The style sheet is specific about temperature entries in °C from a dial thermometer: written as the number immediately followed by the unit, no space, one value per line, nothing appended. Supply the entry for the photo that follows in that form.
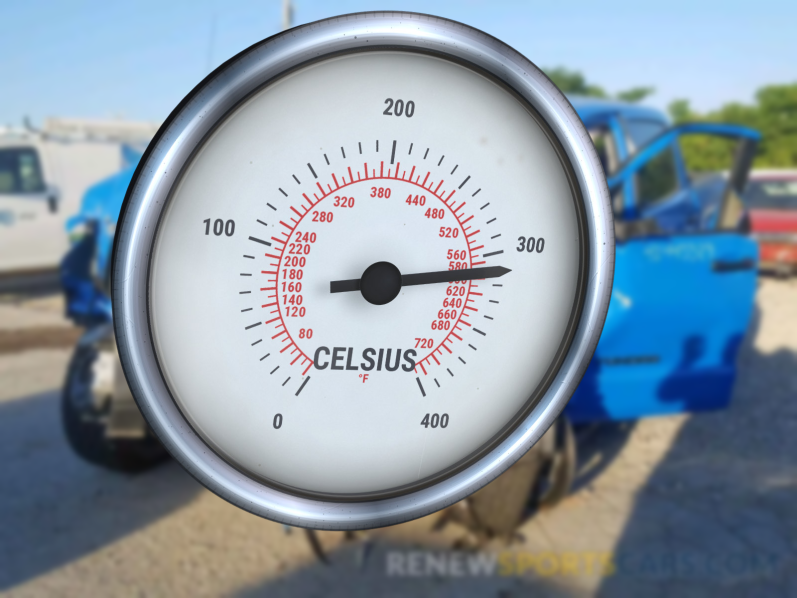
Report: 310°C
